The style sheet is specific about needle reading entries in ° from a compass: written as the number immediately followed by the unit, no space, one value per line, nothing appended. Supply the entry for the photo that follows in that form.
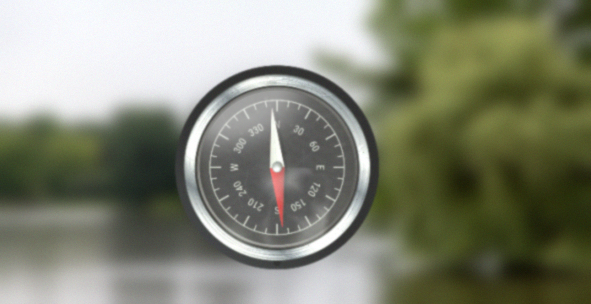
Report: 175°
